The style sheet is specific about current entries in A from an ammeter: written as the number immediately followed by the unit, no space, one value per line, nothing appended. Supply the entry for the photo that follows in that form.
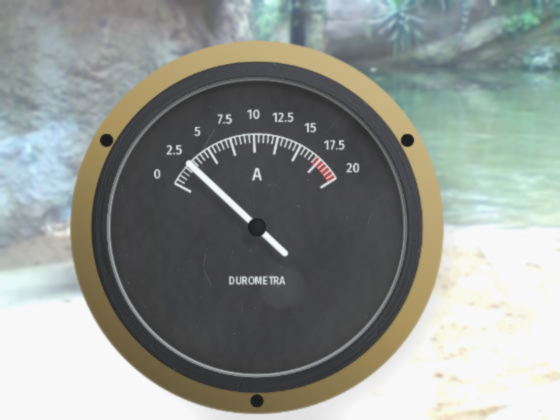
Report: 2.5A
